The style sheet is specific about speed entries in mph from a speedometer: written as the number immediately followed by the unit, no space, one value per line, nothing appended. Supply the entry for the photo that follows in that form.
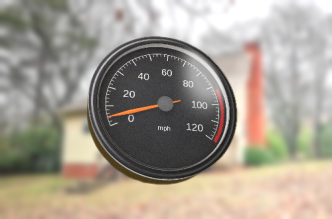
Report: 4mph
